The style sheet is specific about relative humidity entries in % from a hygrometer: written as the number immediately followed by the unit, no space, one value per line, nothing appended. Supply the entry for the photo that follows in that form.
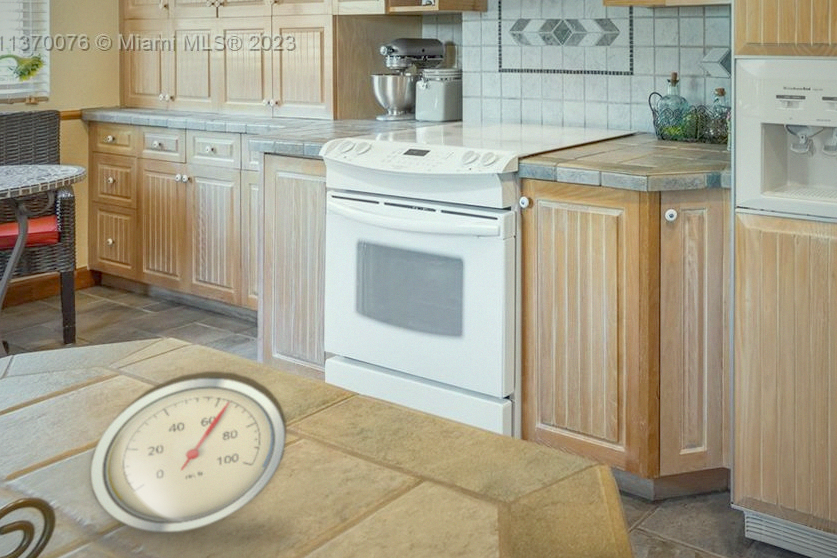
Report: 64%
